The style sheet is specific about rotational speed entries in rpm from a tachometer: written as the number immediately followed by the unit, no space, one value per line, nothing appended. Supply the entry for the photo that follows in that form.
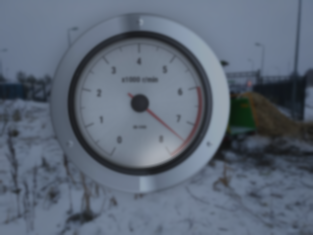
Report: 7500rpm
